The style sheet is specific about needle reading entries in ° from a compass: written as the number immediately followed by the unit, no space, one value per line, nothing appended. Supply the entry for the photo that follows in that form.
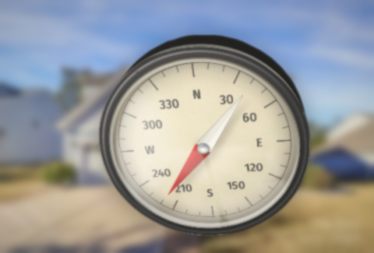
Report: 220°
